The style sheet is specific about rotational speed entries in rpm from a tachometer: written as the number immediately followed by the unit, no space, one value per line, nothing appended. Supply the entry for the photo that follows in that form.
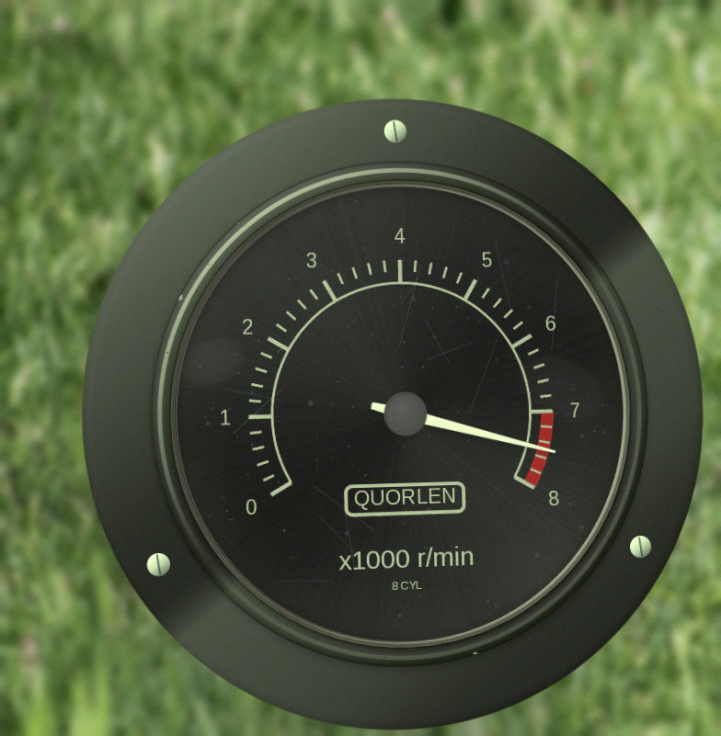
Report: 7500rpm
